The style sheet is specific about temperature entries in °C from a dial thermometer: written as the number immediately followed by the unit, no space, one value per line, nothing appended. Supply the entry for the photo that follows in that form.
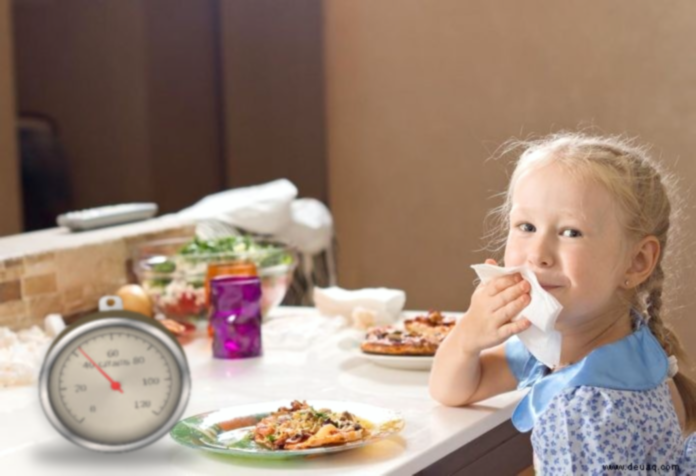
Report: 44°C
